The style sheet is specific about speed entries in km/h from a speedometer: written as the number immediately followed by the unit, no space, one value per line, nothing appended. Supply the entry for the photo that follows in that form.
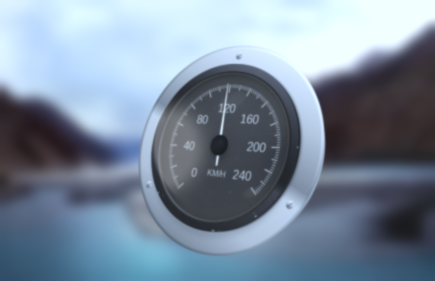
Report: 120km/h
